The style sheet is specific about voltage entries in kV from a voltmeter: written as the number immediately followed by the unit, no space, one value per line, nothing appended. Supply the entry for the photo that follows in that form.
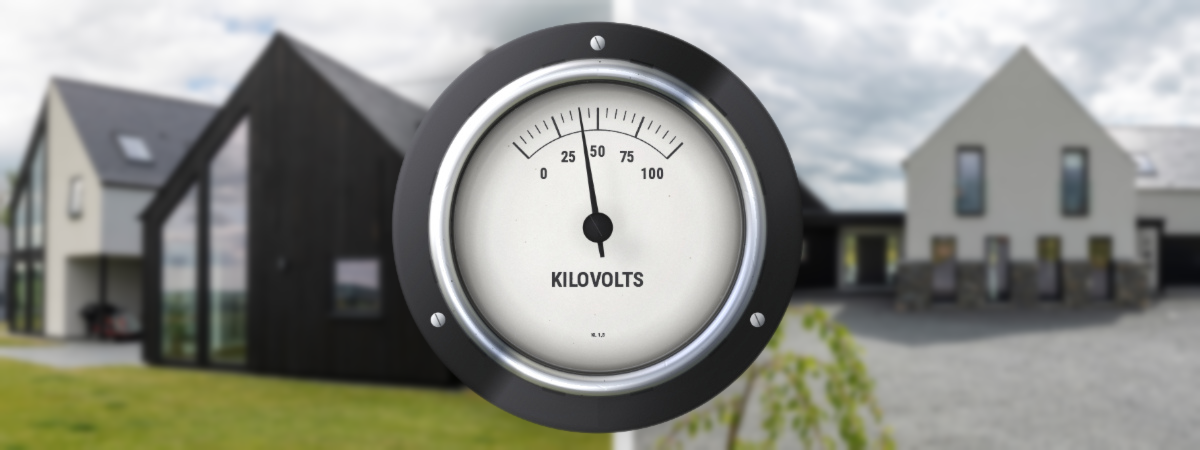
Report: 40kV
